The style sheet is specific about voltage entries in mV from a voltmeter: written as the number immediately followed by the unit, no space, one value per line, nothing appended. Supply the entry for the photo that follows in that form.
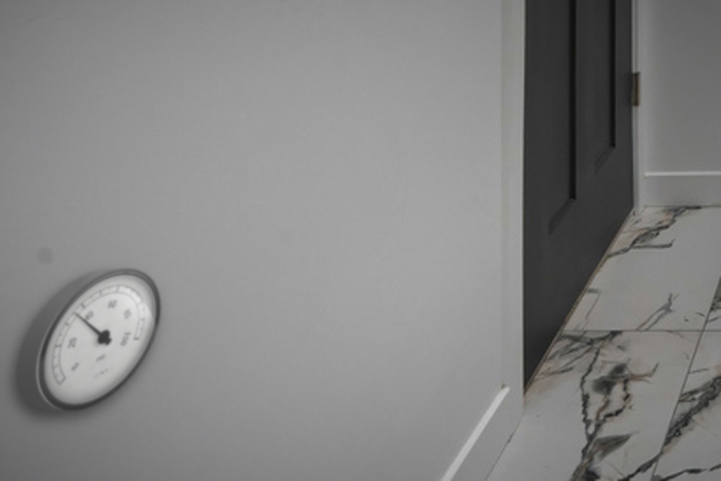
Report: 35mV
